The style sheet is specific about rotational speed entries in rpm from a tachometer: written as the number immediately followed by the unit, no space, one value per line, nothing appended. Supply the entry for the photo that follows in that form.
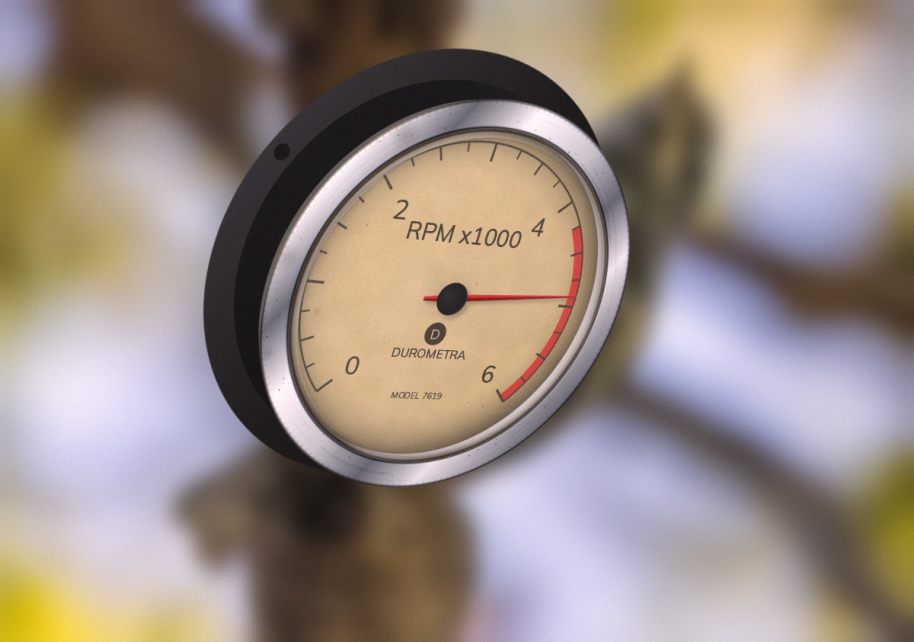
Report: 4875rpm
